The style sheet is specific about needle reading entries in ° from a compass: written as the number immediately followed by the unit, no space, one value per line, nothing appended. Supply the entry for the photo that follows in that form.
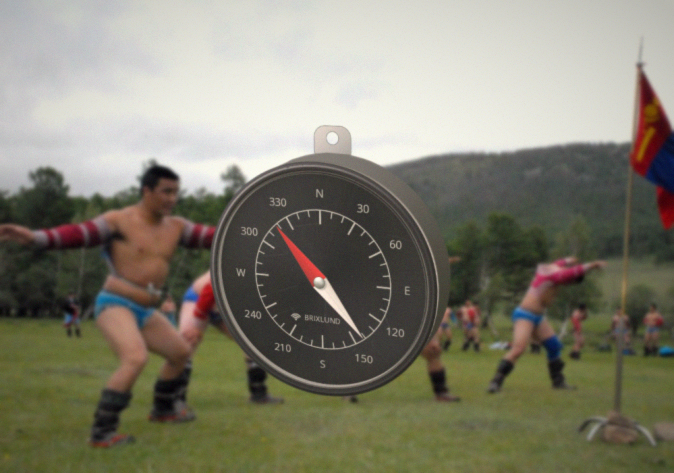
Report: 320°
